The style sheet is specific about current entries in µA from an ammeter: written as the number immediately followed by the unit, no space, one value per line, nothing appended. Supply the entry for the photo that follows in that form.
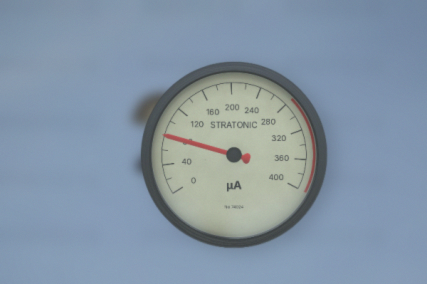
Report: 80µA
